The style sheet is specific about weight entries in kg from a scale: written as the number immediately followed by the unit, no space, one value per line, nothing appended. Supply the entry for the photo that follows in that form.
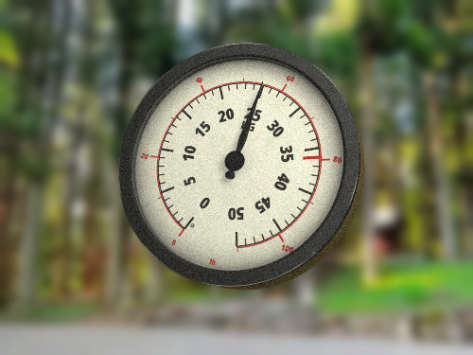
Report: 25kg
